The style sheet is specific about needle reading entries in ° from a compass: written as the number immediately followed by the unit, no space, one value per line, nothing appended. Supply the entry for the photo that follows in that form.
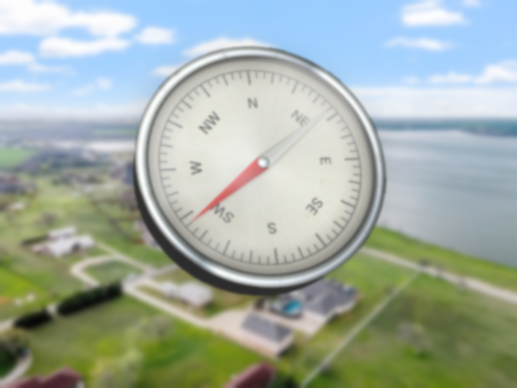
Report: 235°
